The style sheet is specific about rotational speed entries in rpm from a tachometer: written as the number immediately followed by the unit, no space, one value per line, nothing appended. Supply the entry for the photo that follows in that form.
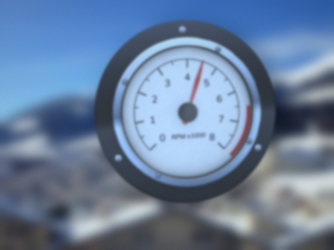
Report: 4500rpm
